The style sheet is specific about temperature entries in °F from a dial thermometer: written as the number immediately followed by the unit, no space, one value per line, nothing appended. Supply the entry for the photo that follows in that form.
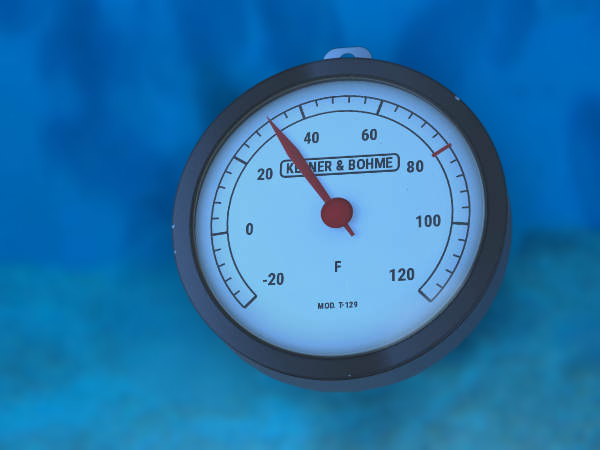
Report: 32°F
